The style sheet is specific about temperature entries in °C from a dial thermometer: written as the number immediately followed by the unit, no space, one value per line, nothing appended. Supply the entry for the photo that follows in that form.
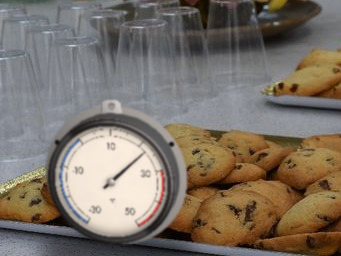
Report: 22.5°C
